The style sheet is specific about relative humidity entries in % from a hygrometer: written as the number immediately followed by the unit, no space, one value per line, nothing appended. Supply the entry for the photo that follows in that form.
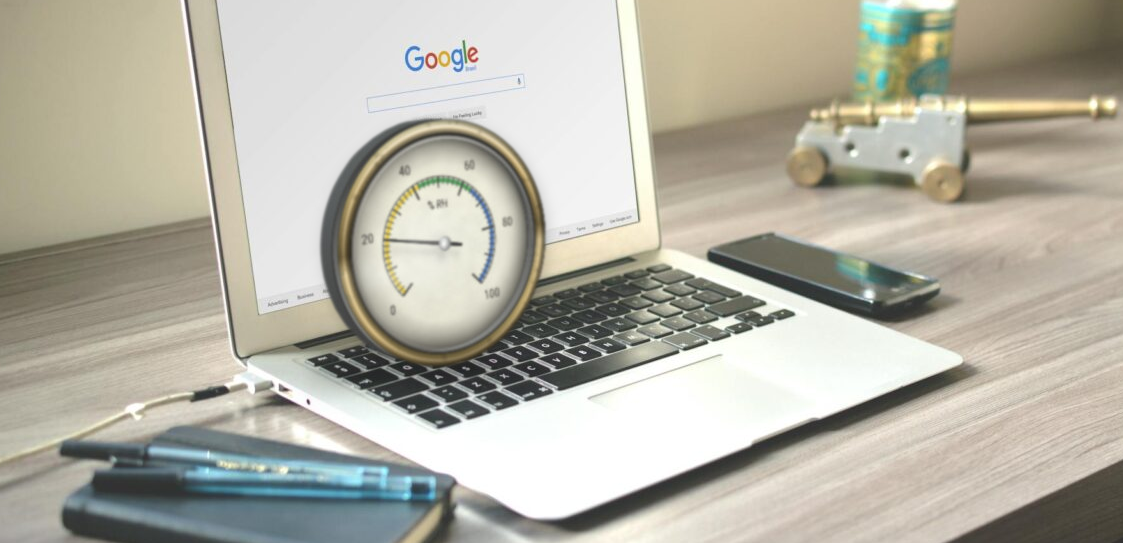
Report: 20%
